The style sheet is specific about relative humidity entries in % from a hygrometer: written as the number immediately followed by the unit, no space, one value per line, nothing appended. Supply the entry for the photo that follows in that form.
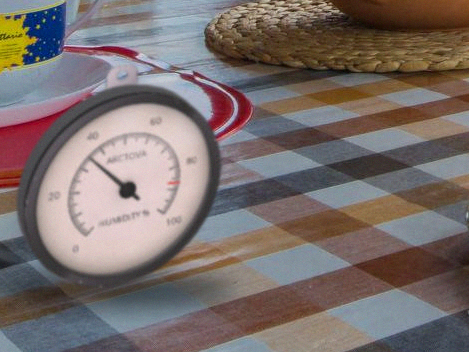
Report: 35%
